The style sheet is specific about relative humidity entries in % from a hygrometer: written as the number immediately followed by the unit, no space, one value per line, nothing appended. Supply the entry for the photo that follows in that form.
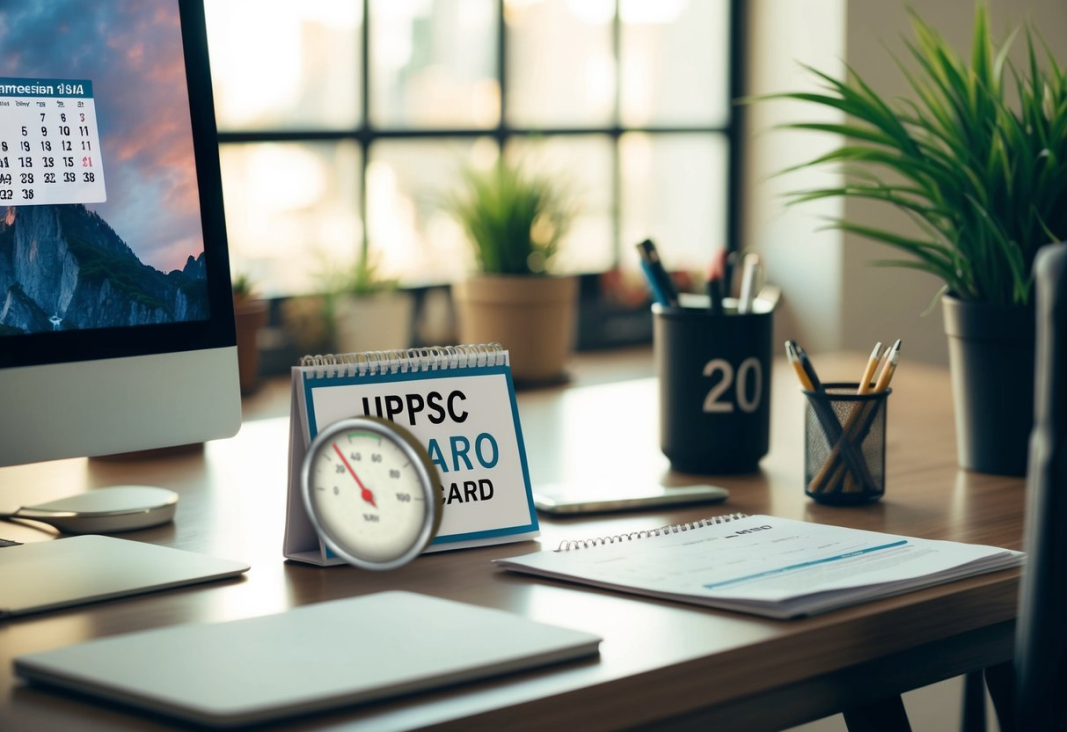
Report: 30%
